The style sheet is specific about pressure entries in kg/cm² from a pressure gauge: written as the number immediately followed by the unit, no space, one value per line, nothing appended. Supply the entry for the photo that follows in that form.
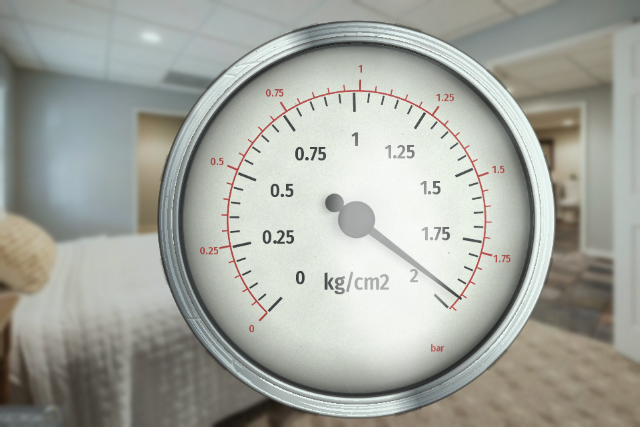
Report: 1.95kg/cm²
